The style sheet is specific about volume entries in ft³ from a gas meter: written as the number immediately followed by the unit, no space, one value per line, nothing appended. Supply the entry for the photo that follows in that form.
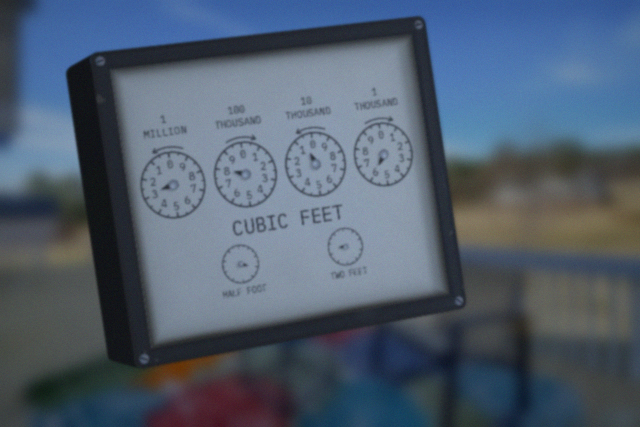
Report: 280600ft³
